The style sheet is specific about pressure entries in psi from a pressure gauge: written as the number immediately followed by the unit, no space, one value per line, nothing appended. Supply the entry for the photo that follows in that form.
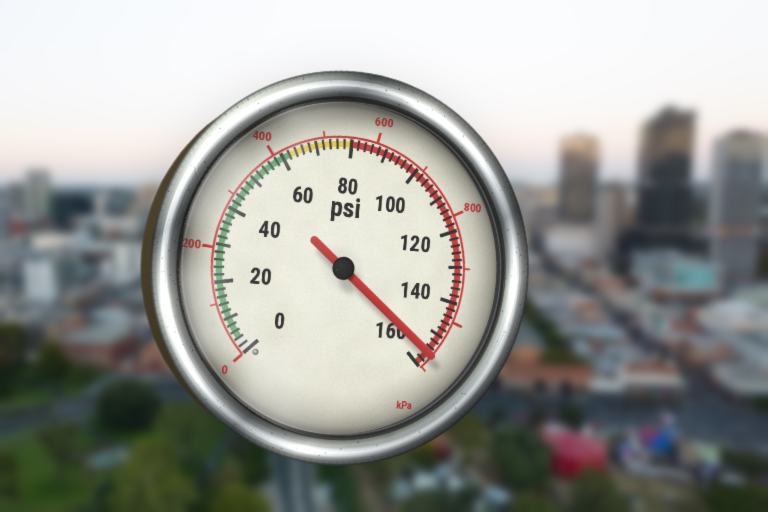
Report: 156psi
